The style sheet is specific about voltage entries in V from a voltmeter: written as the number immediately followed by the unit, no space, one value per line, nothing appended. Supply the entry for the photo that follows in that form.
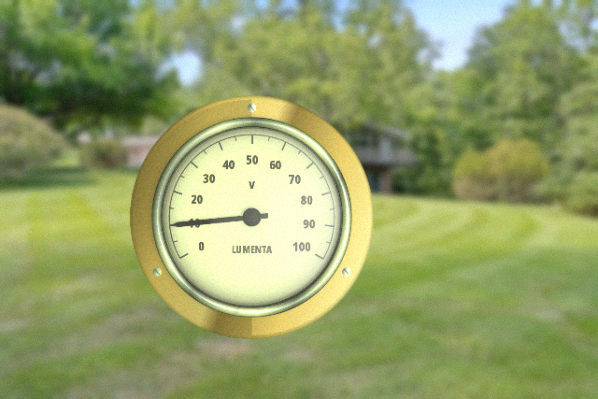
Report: 10V
